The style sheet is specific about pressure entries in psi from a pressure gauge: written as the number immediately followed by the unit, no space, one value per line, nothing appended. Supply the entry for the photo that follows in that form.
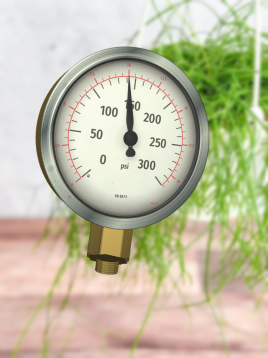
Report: 140psi
